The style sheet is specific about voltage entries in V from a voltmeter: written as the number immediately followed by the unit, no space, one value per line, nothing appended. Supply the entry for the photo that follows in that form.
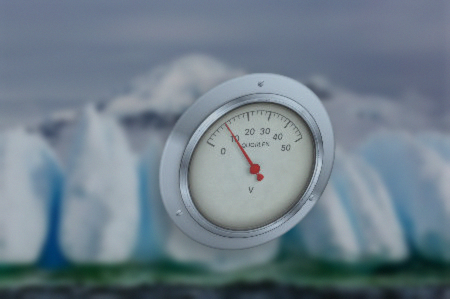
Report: 10V
